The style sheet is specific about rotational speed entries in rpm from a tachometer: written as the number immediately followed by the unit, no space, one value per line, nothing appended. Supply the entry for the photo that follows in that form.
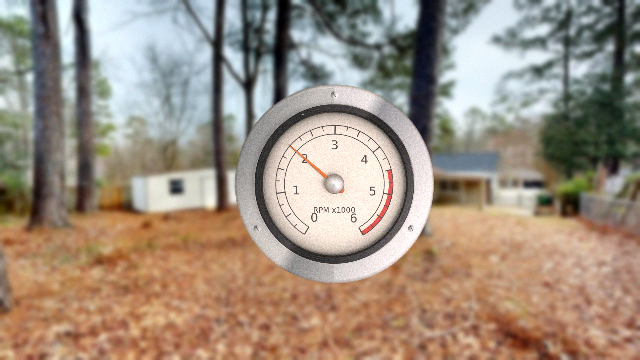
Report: 2000rpm
